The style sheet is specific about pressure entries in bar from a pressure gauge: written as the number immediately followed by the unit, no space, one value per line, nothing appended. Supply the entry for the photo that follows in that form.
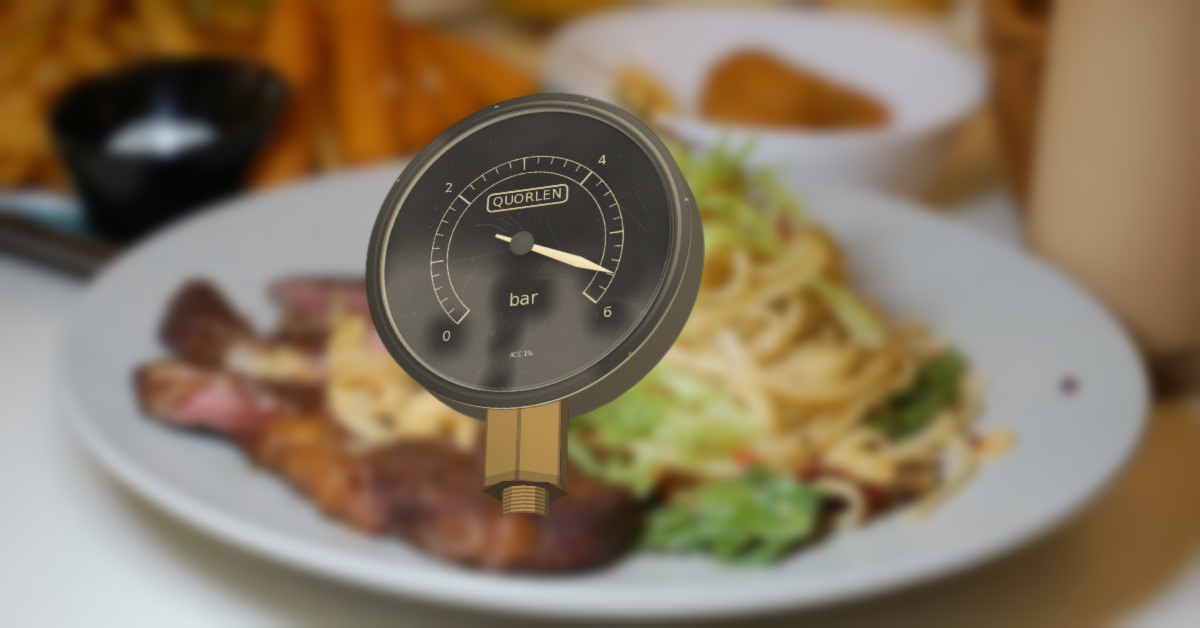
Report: 5.6bar
